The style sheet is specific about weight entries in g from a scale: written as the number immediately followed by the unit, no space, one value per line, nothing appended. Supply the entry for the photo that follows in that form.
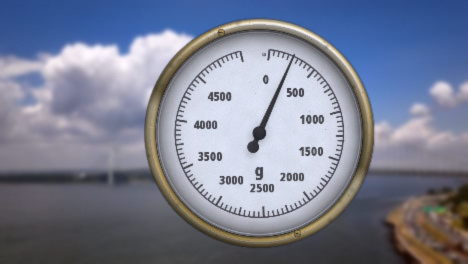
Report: 250g
